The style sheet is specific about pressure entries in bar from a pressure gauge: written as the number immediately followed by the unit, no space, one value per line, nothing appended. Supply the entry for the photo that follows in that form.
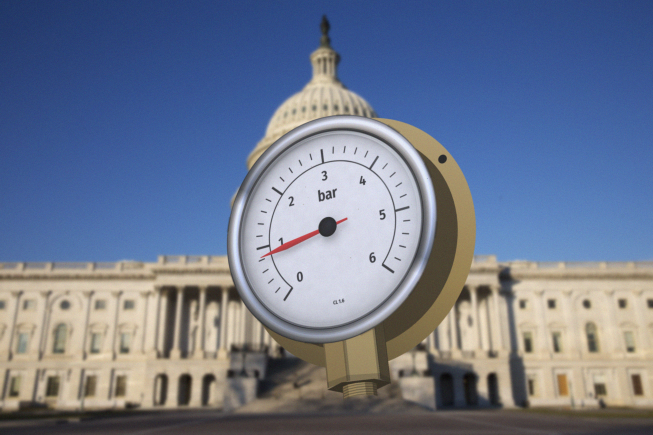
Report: 0.8bar
